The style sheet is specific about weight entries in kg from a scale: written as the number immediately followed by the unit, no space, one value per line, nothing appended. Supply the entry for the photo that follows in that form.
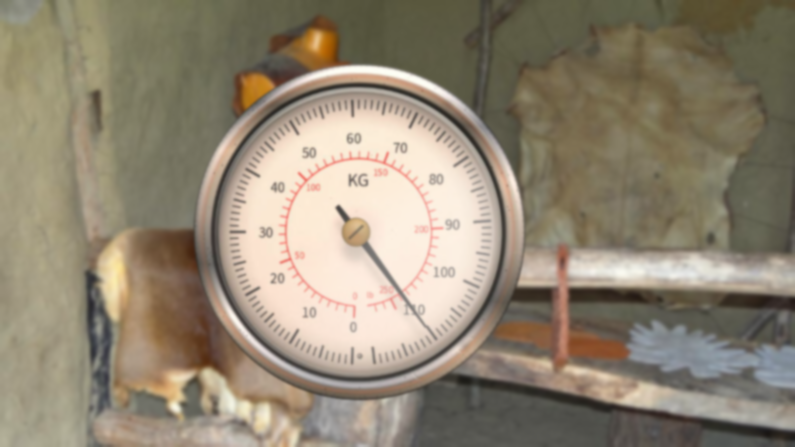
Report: 110kg
